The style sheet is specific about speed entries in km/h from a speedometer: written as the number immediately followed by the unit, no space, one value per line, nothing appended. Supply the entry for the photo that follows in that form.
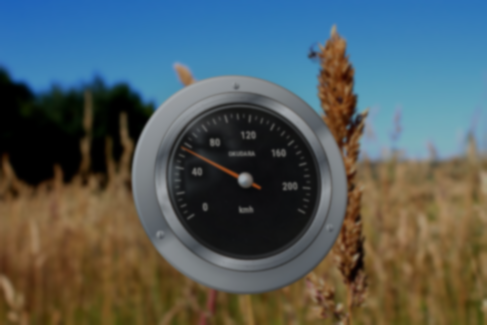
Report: 55km/h
